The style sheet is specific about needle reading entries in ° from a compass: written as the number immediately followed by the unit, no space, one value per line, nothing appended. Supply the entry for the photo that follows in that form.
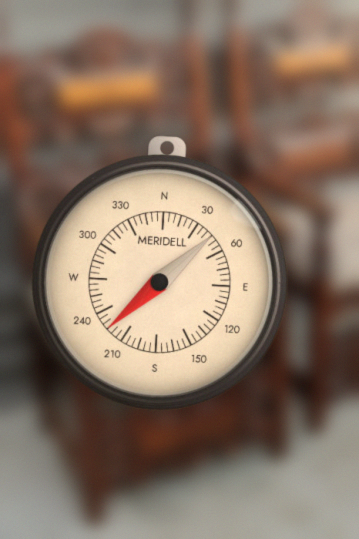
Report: 225°
